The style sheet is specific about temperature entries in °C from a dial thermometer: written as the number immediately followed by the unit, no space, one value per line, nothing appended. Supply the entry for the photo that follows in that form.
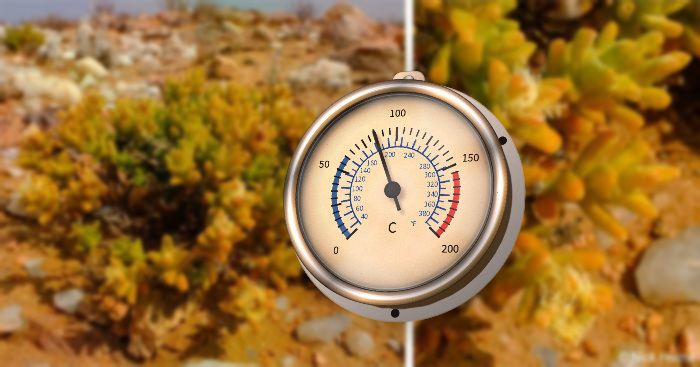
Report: 85°C
